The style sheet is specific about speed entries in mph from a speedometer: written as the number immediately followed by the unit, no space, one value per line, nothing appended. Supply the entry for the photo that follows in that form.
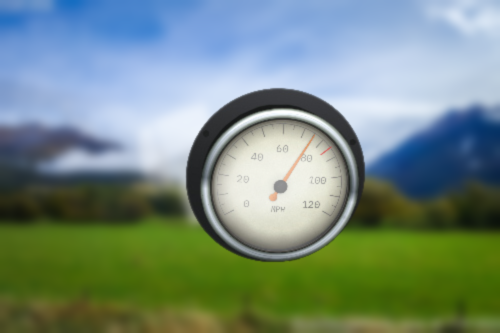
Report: 75mph
